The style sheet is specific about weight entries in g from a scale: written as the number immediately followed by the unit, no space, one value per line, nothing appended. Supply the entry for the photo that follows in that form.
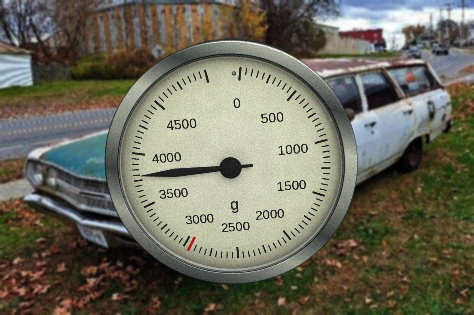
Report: 3800g
